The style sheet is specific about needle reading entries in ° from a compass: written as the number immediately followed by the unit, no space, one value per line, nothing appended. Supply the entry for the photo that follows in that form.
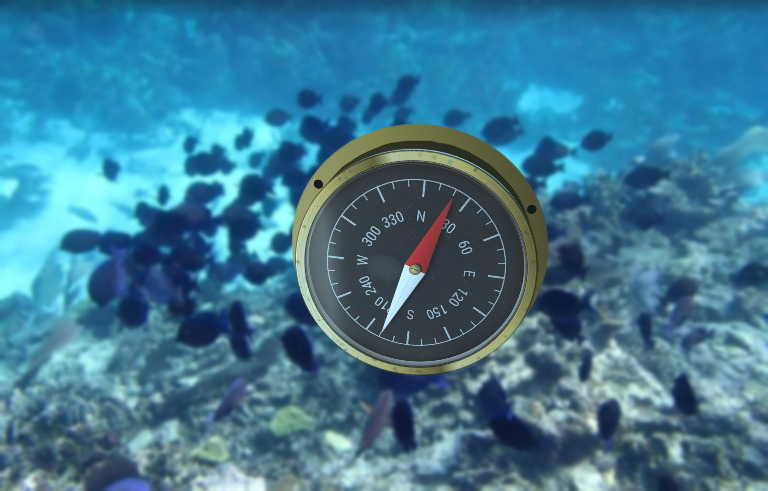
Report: 20°
